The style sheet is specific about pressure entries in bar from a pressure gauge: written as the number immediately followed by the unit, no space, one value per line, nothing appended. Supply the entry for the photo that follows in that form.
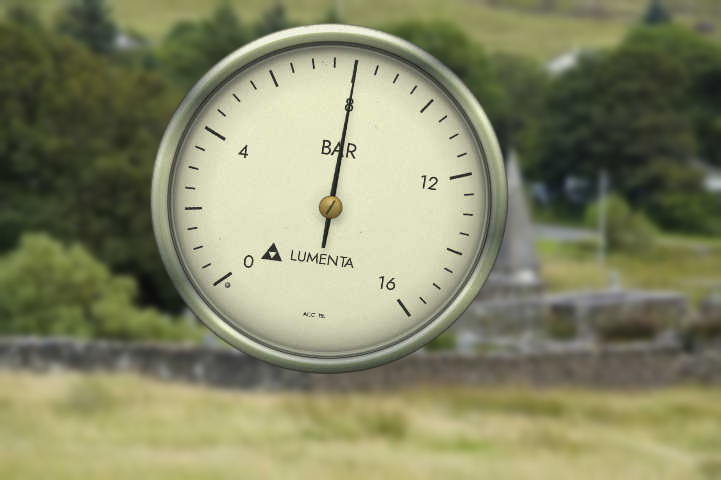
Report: 8bar
